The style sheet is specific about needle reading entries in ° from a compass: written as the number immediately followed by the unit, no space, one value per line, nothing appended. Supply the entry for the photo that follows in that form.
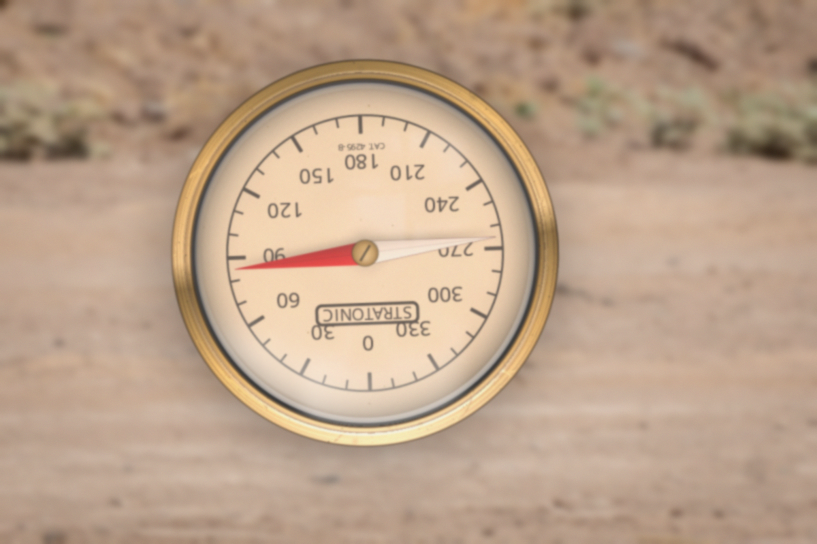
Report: 85°
